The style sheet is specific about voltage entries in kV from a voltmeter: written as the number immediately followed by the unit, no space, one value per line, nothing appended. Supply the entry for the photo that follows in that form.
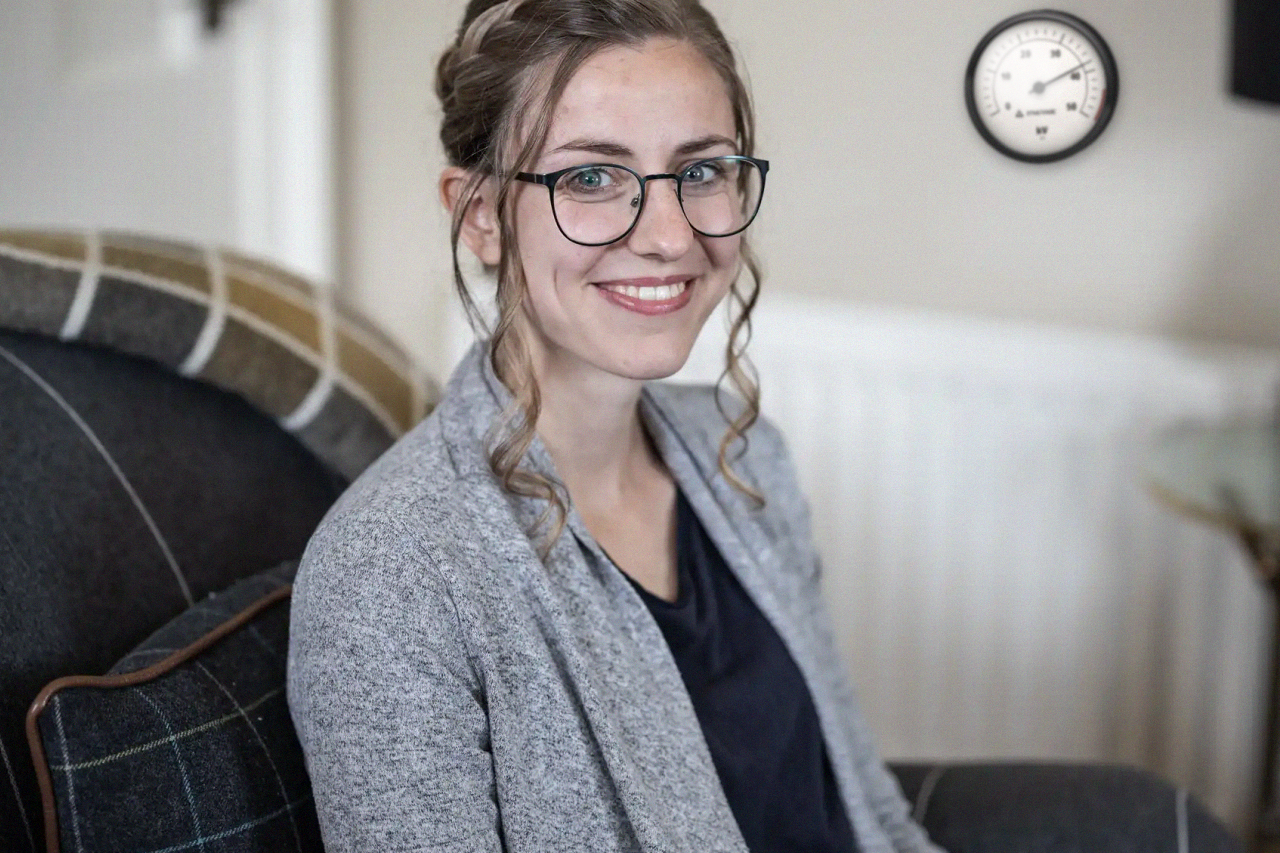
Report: 38kV
